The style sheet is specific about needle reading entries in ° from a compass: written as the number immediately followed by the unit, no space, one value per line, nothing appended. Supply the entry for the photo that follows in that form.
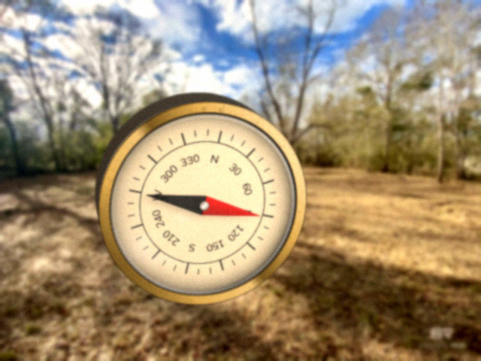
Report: 90°
